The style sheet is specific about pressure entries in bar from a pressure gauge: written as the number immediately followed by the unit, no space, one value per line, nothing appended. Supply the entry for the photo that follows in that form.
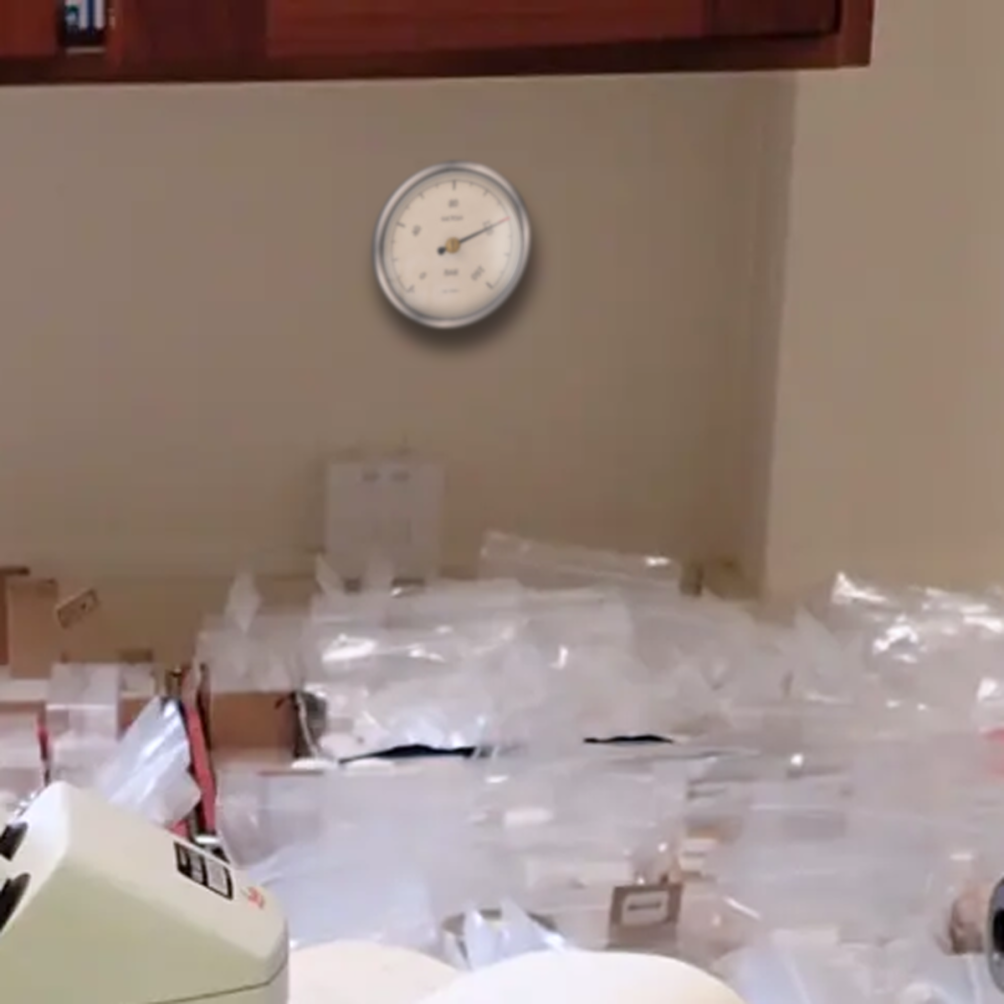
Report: 120bar
